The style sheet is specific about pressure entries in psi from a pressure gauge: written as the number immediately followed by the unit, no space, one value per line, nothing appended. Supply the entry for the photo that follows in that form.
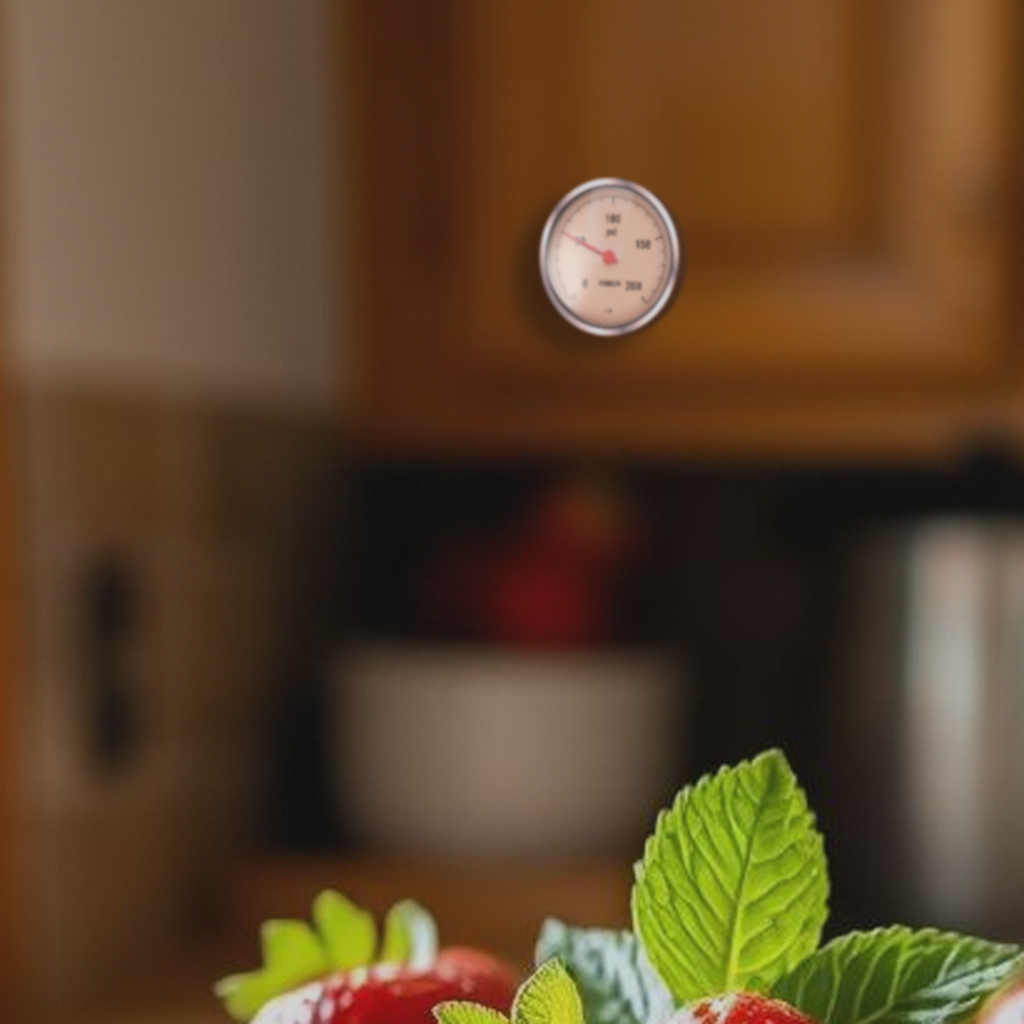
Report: 50psi
